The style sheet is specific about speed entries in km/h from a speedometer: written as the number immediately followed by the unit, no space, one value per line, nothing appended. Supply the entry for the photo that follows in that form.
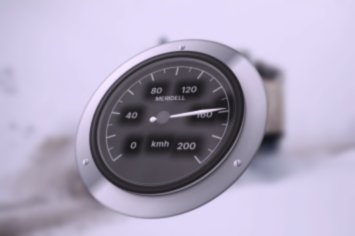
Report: 160km/h
